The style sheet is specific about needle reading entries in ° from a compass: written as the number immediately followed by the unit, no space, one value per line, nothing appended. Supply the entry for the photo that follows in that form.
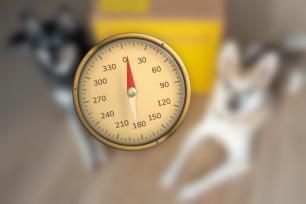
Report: 5°
